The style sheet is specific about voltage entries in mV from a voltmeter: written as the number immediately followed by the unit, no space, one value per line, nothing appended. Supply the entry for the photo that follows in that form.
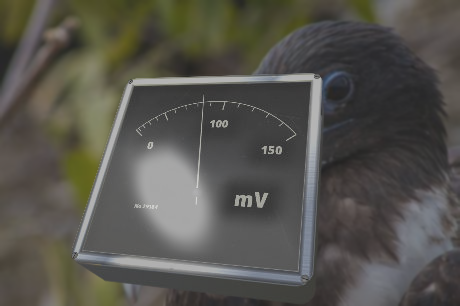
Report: 85mV
